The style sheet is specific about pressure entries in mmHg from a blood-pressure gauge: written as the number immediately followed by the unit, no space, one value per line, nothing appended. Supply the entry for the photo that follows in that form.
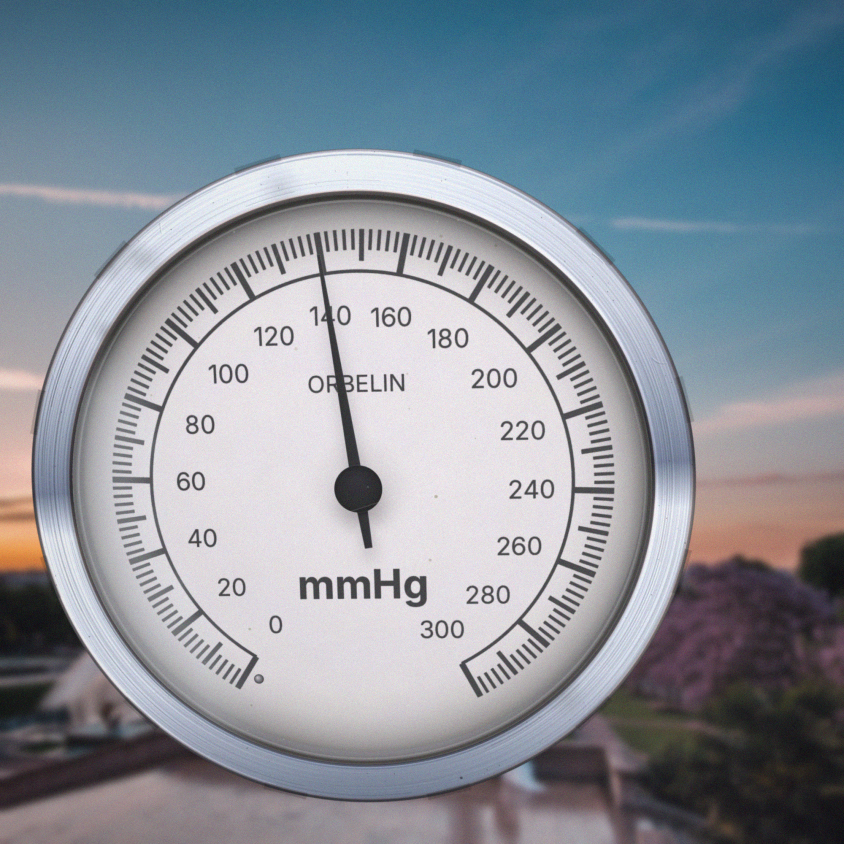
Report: 140mmHg
